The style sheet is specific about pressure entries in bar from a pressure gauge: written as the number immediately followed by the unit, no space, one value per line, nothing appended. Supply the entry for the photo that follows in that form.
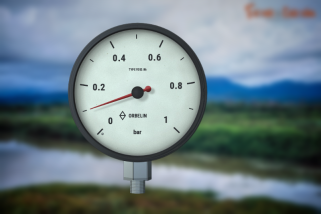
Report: 0.1bar
